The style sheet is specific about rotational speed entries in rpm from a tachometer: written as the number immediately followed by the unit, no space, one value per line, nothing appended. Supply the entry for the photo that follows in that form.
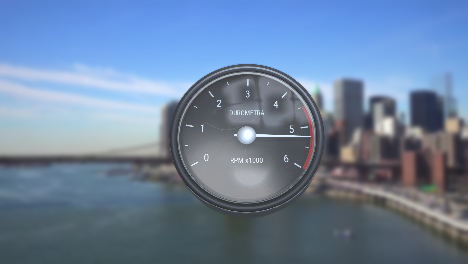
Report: 5250rpm
